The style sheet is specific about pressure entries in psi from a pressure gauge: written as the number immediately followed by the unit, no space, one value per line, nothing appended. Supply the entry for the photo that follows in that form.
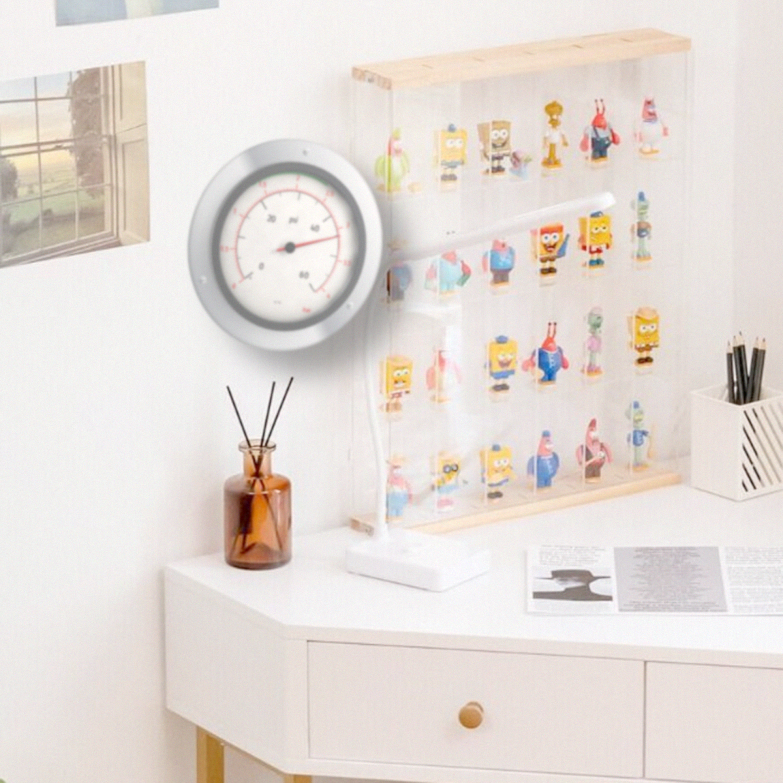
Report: 45psi
